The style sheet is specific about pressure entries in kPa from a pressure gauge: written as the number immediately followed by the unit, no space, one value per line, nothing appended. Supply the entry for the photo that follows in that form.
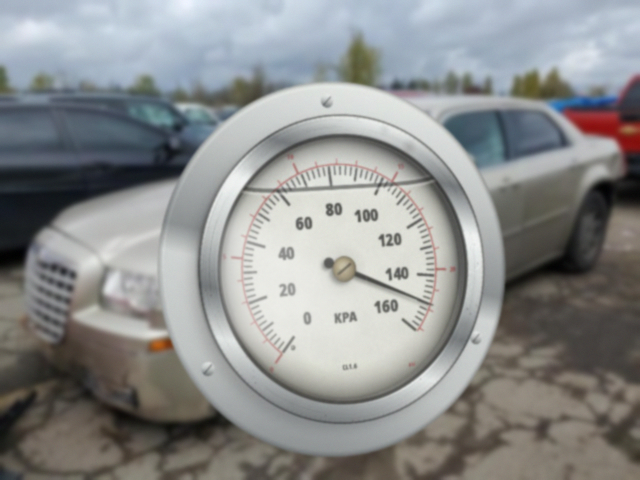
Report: 150kPa
